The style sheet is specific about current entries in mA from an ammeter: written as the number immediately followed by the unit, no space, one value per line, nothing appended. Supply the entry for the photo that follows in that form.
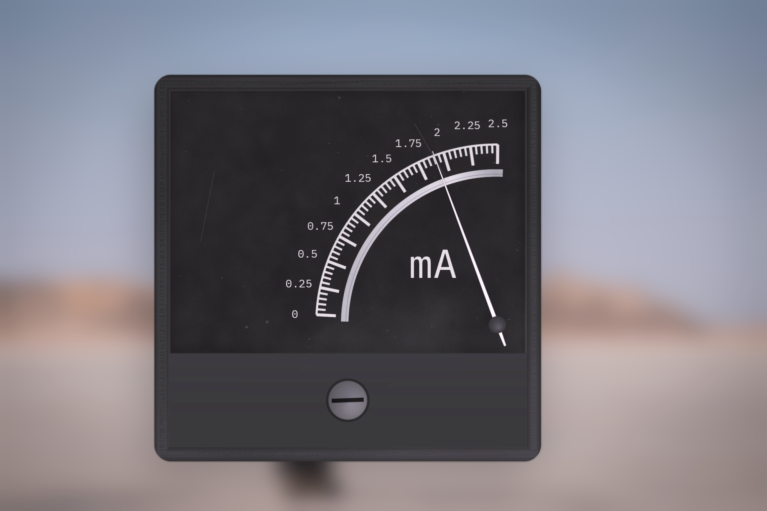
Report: 1.9mA
